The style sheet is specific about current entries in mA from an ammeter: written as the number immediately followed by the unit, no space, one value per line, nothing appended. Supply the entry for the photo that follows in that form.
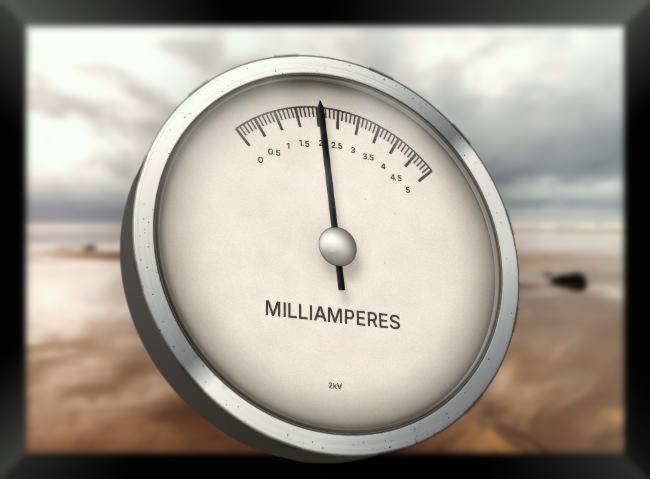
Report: 2mA
